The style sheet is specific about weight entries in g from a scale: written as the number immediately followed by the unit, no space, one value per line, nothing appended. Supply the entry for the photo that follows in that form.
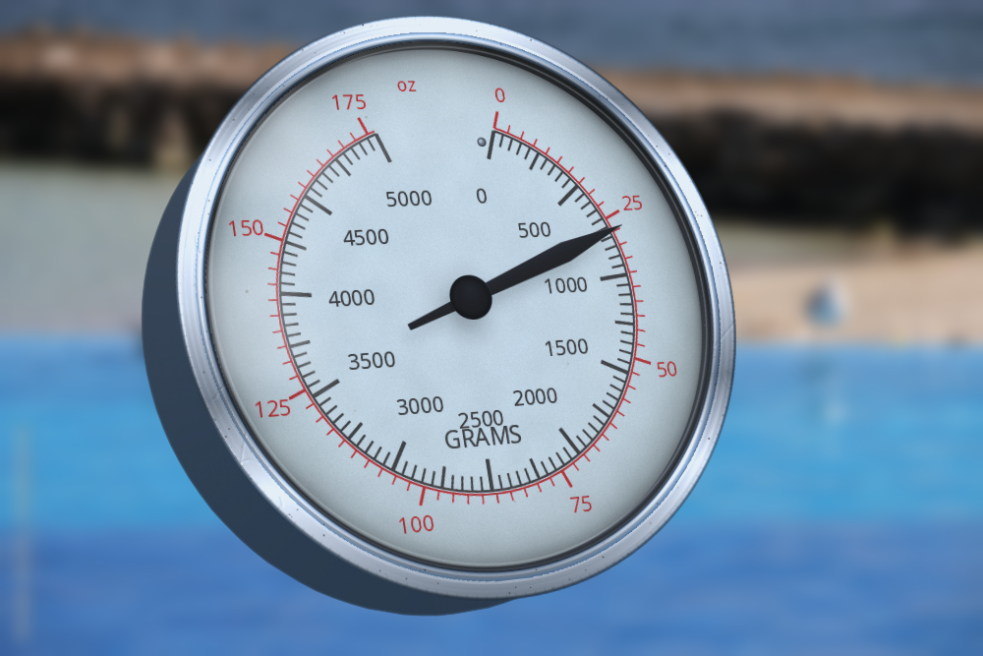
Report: 775g
